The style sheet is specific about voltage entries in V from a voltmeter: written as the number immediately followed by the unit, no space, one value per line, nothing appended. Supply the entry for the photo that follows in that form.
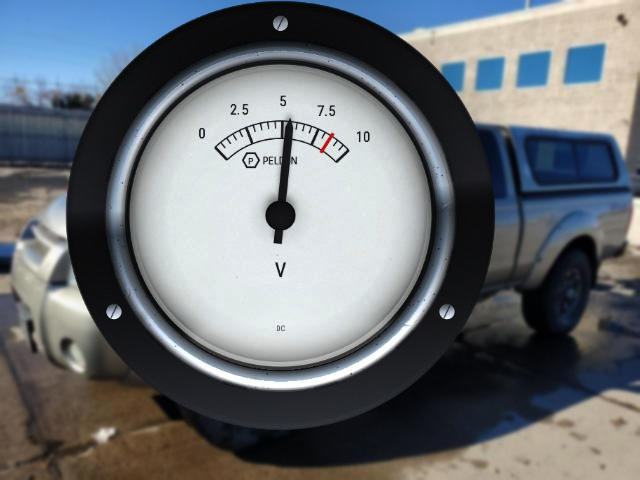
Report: 5.5V
